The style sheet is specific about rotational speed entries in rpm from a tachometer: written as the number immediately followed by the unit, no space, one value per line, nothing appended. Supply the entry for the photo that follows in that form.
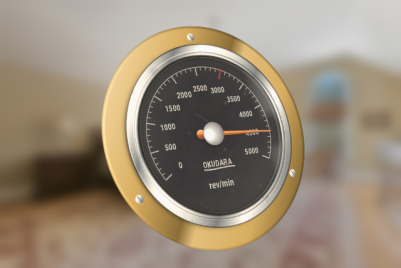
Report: 4500rpm
